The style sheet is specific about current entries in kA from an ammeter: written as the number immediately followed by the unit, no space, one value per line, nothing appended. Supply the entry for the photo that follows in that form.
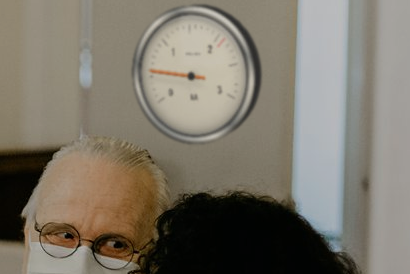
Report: 0.5kA
